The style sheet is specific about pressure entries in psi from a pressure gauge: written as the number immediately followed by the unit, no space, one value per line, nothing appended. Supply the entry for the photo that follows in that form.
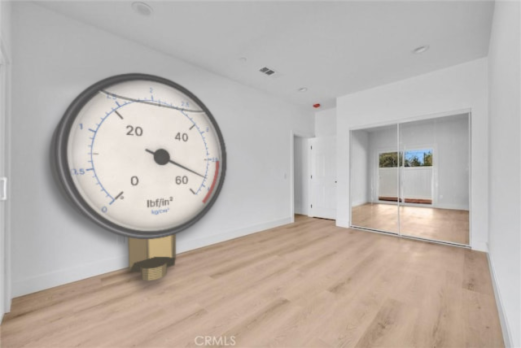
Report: 55psi
